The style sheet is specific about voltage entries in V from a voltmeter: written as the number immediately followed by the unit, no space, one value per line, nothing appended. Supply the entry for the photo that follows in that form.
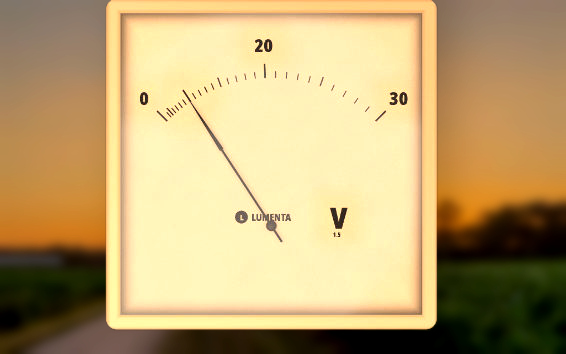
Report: 10V
